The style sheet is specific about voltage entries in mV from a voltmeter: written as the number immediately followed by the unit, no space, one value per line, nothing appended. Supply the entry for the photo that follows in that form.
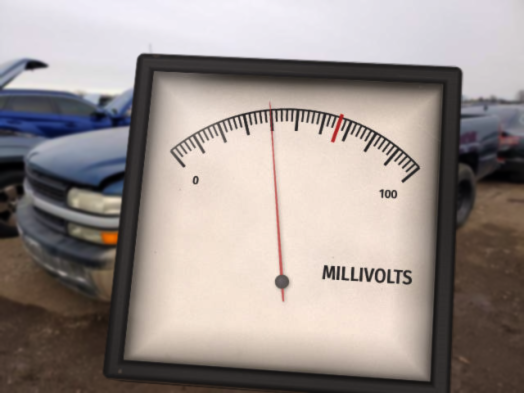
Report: 40mV
